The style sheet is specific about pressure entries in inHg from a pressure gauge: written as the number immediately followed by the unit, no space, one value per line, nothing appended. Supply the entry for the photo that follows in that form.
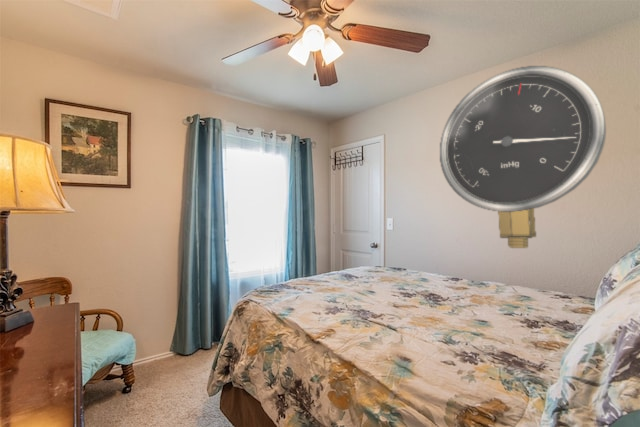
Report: -3.5inHg
